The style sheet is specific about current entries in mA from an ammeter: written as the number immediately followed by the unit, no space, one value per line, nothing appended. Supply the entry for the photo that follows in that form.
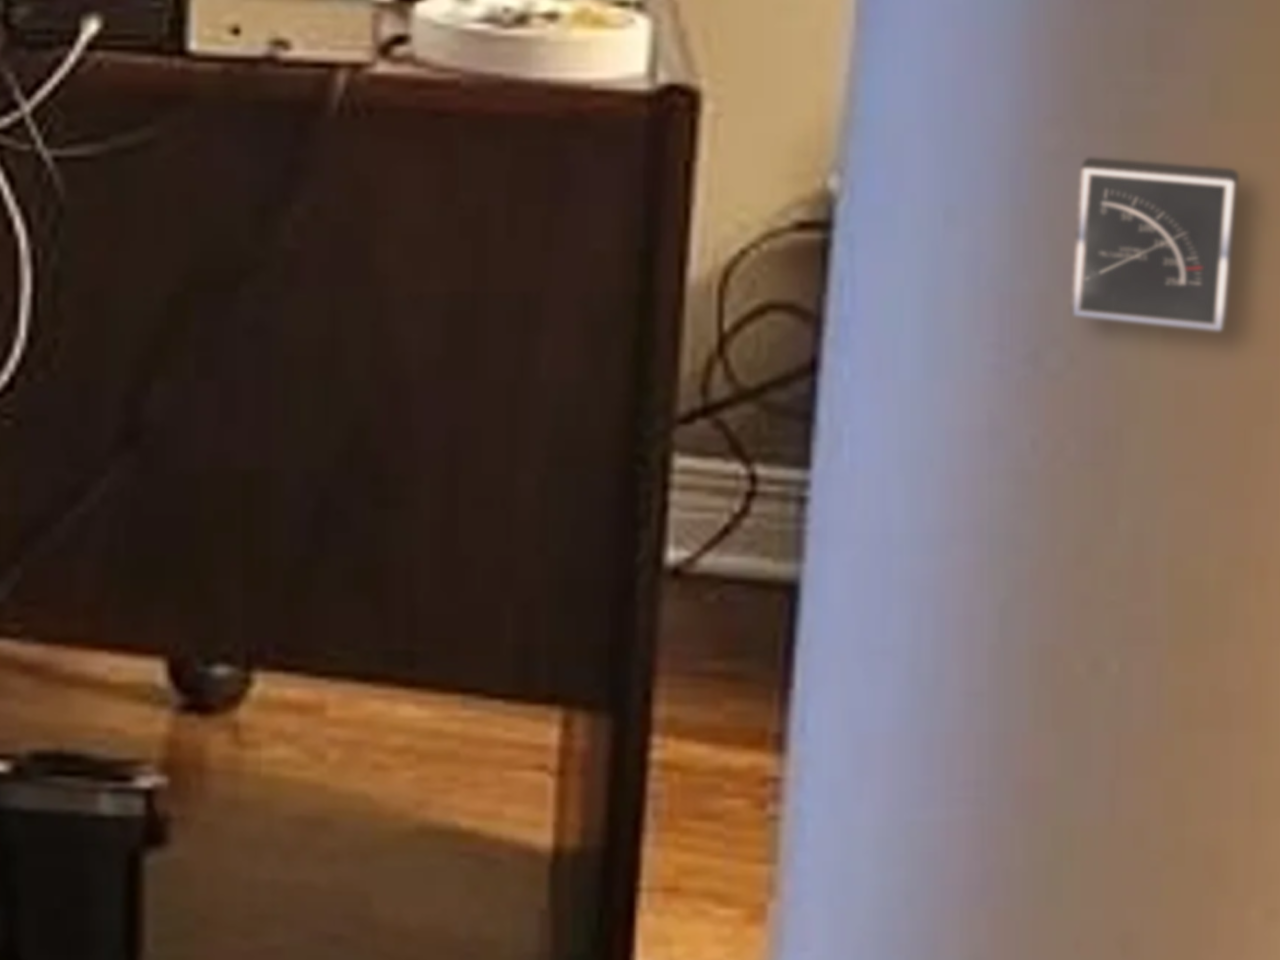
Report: 150mA
